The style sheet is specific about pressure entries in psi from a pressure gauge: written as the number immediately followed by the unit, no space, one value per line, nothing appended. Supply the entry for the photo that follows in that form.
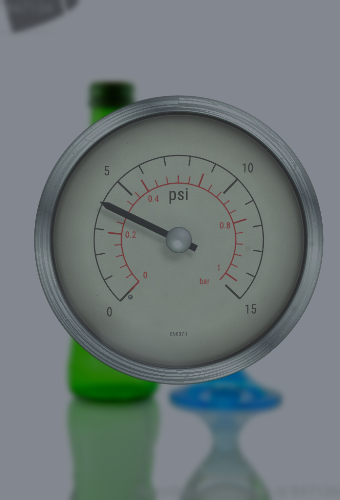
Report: 4psi
